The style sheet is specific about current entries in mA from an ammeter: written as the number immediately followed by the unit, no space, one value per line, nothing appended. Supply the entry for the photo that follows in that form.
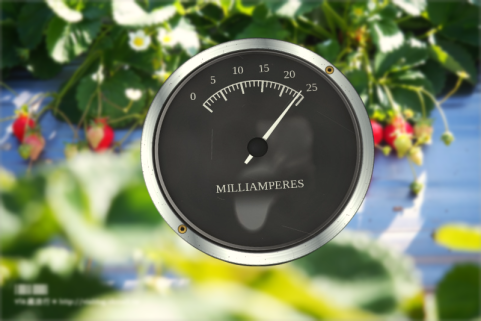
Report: 24mA
